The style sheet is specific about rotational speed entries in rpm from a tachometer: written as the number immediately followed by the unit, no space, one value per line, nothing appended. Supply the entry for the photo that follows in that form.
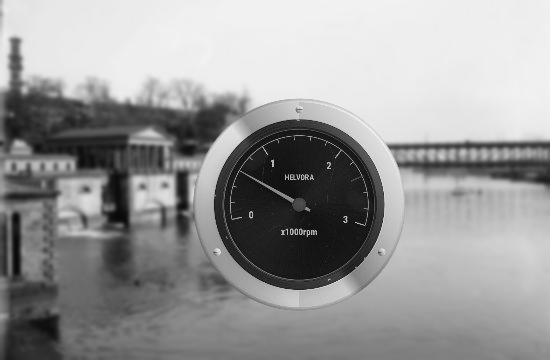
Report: 600rpm
